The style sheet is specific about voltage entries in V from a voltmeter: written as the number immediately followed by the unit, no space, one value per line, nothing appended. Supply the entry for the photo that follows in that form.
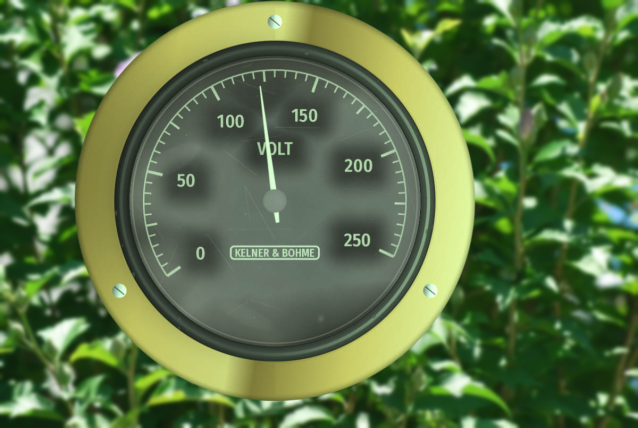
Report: 122.5V
